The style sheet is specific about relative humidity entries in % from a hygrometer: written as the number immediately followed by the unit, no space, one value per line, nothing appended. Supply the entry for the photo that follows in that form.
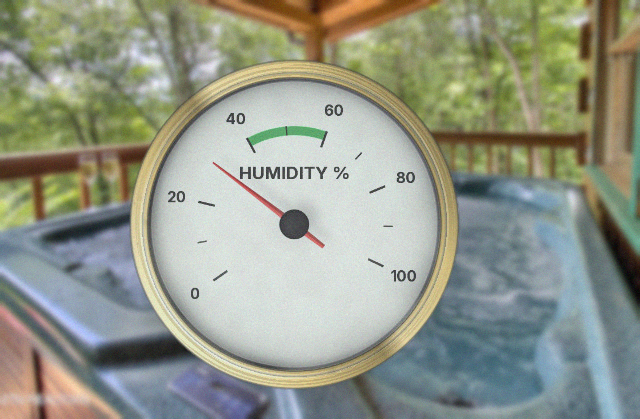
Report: 30%
